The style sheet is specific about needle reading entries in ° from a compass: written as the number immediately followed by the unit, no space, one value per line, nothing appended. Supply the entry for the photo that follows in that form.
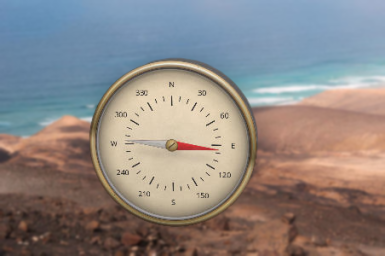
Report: 95°
